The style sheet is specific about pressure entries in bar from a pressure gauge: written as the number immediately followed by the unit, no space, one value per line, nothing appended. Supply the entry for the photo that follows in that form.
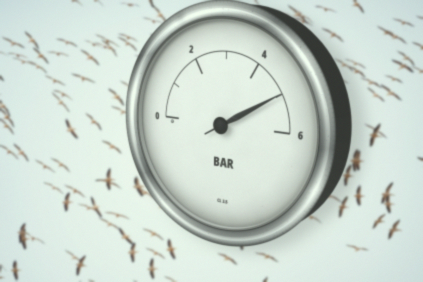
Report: 5bar
